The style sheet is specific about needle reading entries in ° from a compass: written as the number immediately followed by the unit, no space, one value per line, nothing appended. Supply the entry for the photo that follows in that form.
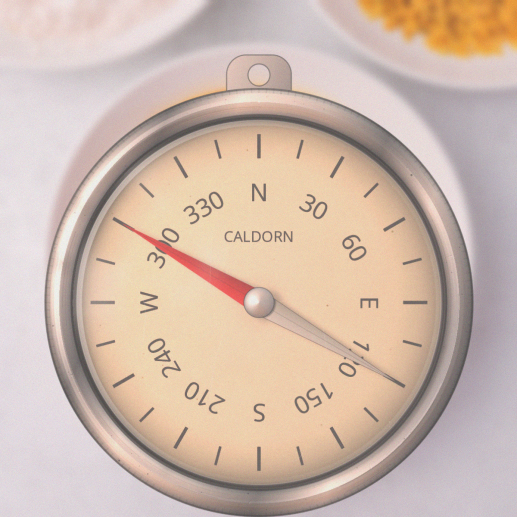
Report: 300°
